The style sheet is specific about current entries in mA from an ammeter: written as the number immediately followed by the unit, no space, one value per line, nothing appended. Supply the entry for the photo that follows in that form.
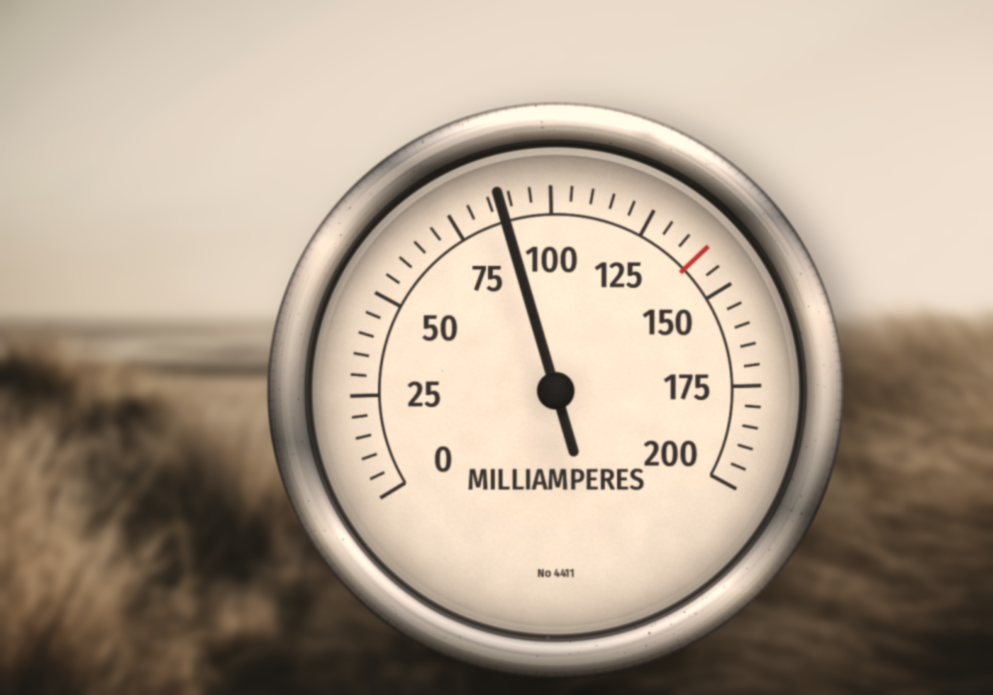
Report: 87.5mA
